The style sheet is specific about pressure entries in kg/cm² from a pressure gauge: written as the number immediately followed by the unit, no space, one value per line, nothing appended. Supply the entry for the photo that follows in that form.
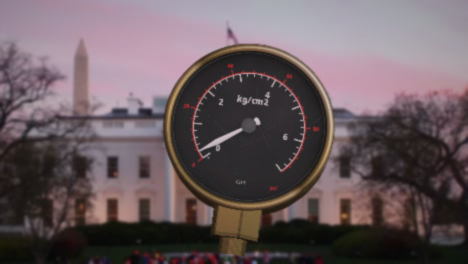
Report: 0.2kg/cm²
